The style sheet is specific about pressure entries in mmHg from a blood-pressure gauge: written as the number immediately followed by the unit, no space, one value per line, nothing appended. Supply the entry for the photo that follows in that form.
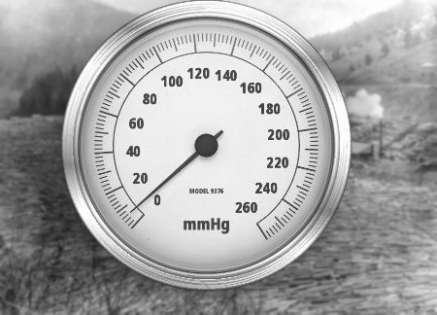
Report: 6mmHg
